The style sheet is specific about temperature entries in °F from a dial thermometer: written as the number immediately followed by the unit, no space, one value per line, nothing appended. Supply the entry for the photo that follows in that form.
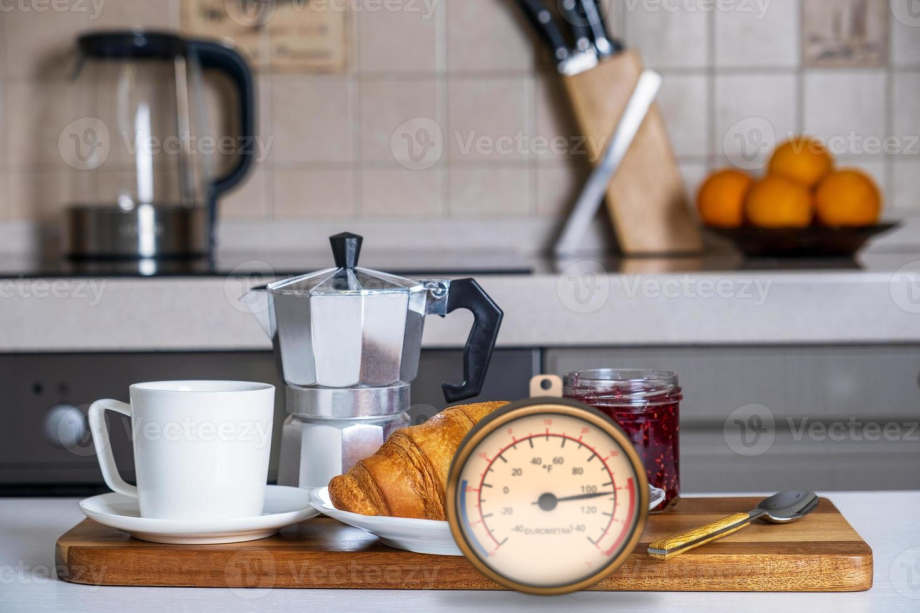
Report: 105°F
